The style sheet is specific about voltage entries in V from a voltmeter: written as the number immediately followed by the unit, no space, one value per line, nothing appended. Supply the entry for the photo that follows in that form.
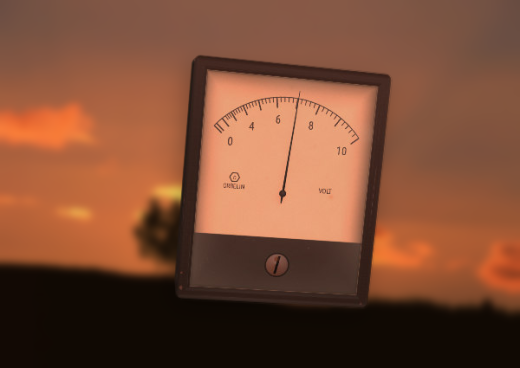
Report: 7V
